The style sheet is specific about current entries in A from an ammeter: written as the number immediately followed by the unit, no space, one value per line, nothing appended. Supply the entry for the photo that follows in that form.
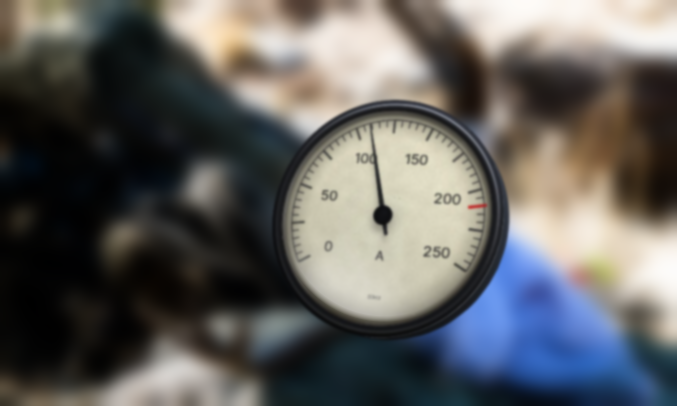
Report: 110A
